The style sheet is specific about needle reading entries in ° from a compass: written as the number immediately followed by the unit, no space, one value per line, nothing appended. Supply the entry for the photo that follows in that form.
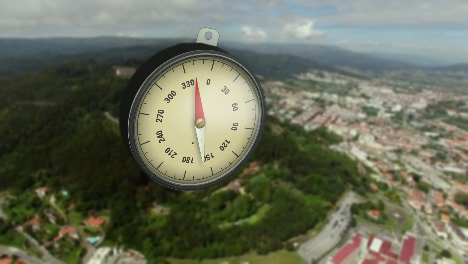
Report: 340°
